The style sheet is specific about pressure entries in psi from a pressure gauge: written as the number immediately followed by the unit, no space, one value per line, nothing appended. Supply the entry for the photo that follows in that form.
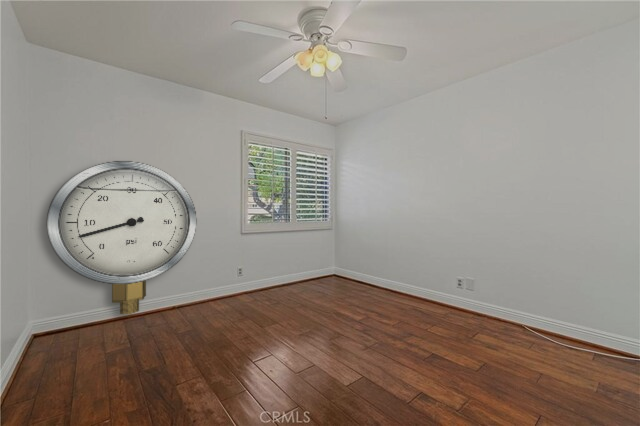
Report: 6psi
